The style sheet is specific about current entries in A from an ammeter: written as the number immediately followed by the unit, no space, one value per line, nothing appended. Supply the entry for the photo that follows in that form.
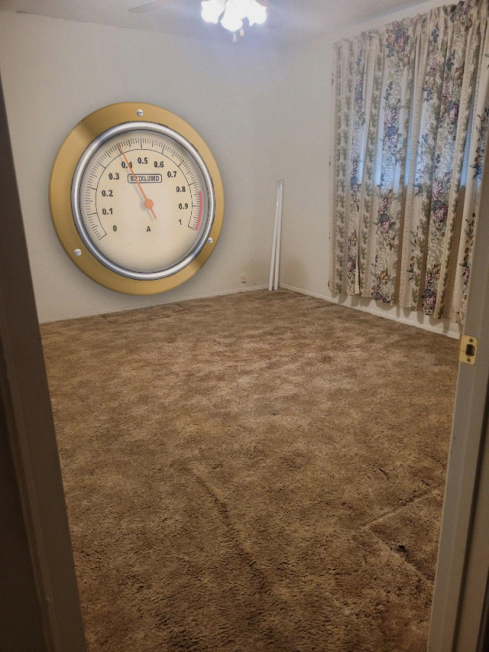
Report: 0.4A
